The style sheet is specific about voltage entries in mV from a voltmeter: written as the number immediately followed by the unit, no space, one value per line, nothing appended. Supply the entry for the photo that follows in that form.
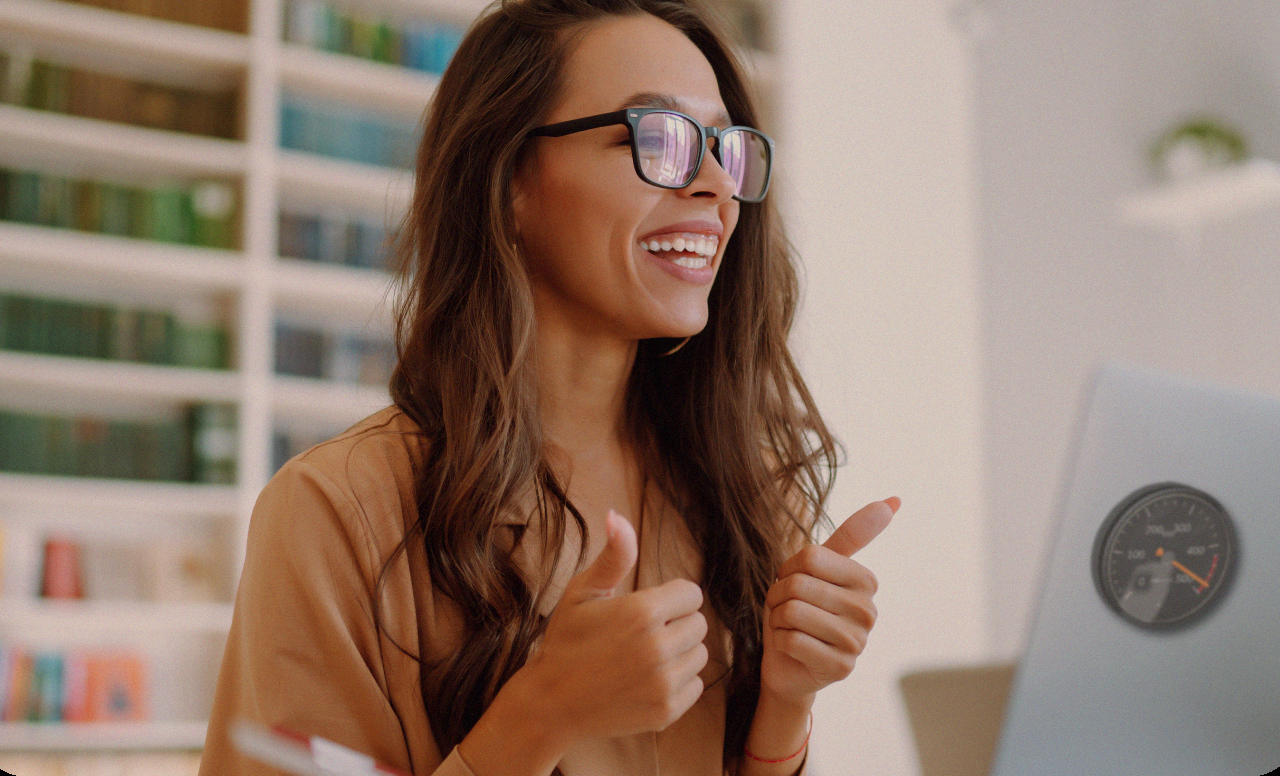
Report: 480mV
